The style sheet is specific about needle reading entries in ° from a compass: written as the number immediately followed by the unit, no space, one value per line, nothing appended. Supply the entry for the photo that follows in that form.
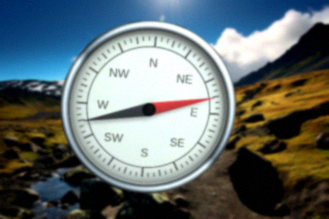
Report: 75°
